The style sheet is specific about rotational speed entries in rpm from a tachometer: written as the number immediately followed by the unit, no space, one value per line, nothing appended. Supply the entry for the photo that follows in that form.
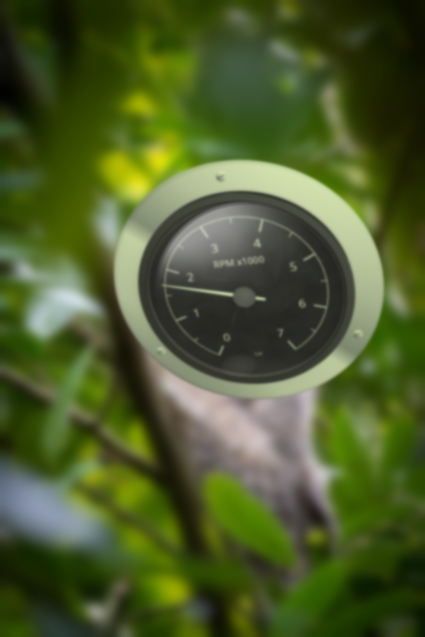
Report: 1750rpm
